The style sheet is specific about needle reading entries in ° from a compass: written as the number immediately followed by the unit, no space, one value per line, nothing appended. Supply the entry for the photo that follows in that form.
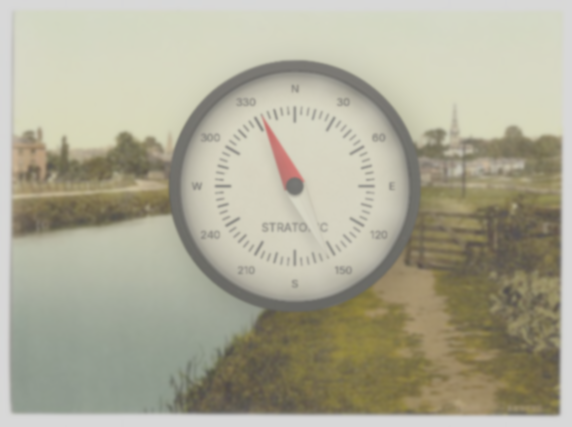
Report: 335°
